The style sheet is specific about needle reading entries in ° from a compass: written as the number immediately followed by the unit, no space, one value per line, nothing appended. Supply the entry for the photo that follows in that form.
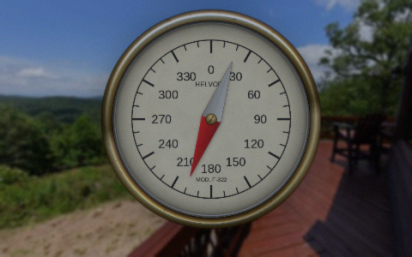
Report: 200°
